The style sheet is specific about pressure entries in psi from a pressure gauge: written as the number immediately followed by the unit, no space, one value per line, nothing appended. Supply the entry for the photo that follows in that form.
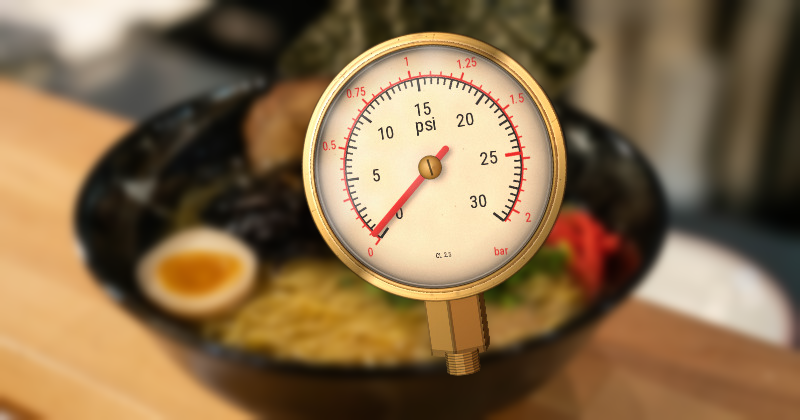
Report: 0.5psi
